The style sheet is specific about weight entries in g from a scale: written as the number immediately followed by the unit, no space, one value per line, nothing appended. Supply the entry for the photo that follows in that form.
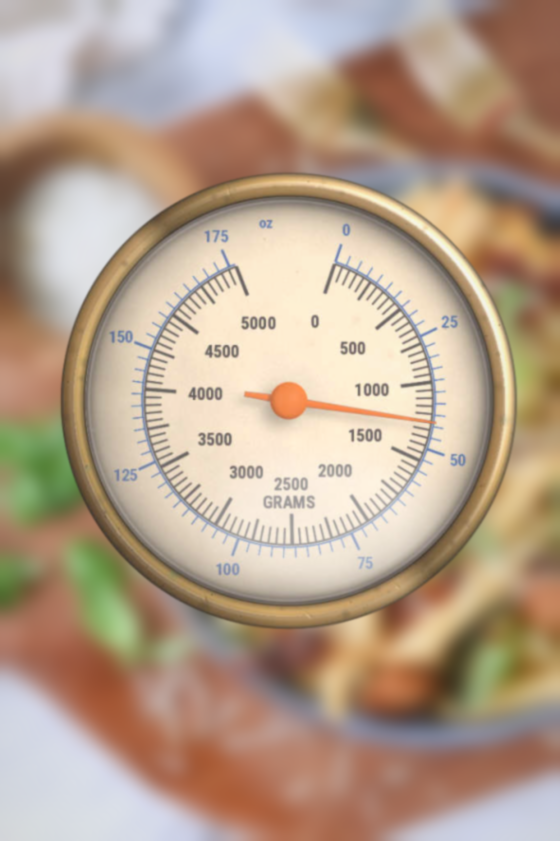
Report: 1250g
